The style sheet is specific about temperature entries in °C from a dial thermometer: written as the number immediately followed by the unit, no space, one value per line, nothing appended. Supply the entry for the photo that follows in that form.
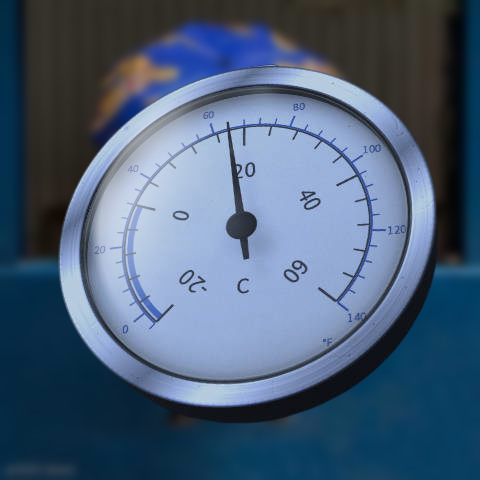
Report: 18°C
